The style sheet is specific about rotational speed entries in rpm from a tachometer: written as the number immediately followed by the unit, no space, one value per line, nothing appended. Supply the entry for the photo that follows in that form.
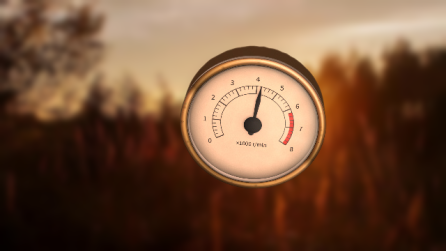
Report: 4200rpm
